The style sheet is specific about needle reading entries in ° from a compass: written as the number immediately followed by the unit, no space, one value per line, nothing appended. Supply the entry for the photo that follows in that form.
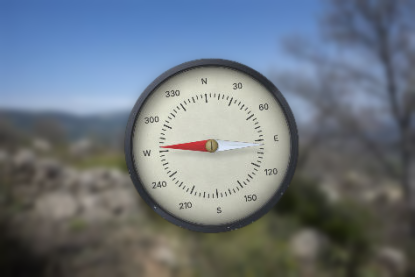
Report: 275°
